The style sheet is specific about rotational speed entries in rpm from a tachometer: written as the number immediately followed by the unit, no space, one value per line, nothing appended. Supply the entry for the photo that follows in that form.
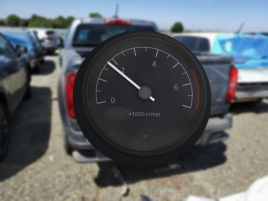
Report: 1750rpm
